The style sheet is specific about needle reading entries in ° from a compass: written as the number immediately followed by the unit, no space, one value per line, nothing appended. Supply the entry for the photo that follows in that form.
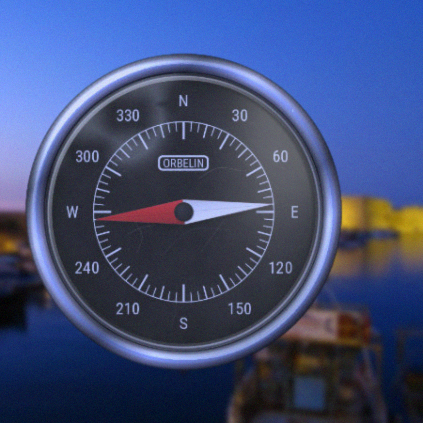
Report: 265°
